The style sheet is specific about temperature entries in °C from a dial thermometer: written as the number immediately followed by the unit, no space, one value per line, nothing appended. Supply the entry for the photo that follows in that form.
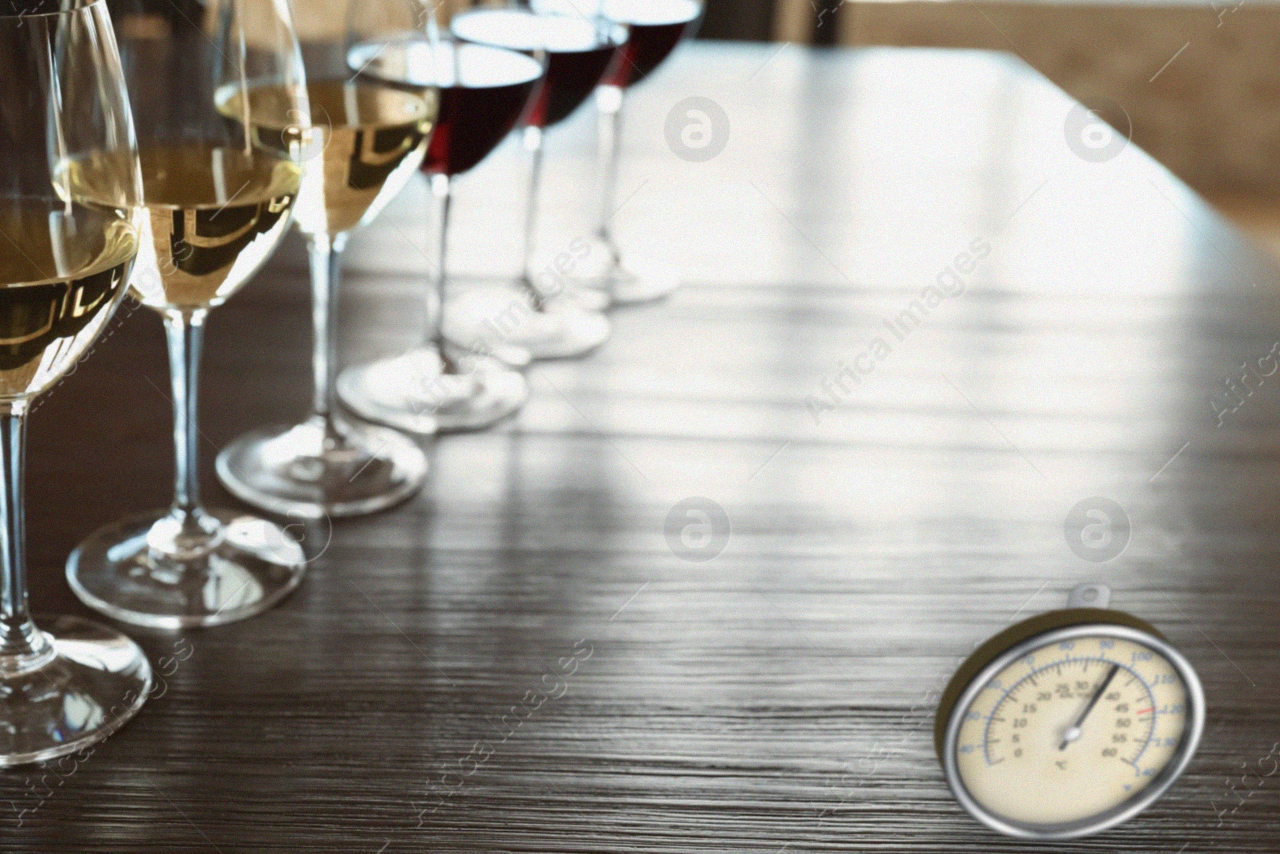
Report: 35°C
